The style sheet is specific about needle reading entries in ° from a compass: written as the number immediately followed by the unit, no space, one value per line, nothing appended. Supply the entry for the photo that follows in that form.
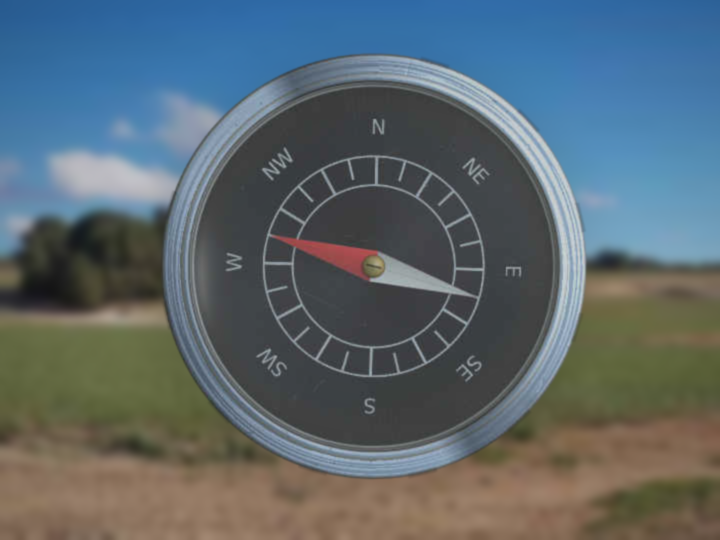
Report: 285°
